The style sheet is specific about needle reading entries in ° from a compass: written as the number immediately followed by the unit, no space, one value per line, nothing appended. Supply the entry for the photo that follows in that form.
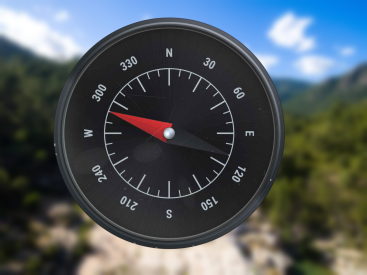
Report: 290°
